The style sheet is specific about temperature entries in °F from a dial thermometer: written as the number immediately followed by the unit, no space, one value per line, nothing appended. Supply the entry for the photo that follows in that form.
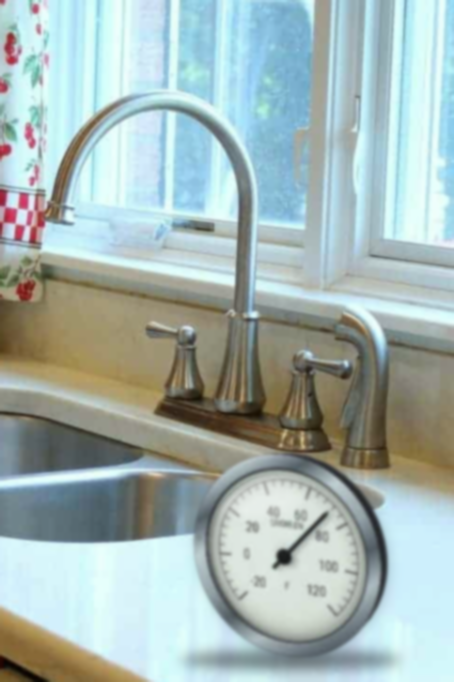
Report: 72°F
